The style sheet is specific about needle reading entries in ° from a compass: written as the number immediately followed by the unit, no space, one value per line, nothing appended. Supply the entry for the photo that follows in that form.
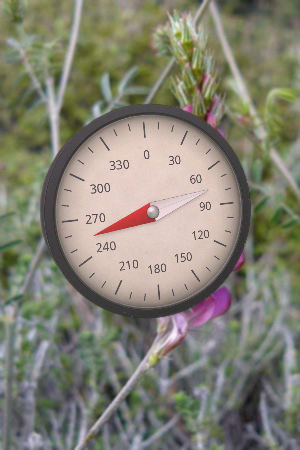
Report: 255°
